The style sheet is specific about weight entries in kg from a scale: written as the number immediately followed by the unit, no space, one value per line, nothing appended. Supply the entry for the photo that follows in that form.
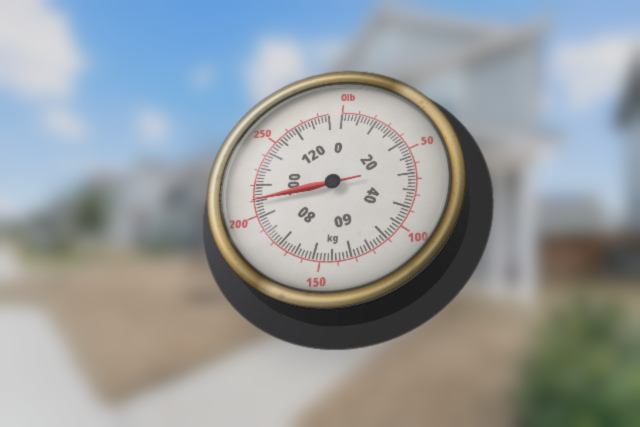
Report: 95kg
